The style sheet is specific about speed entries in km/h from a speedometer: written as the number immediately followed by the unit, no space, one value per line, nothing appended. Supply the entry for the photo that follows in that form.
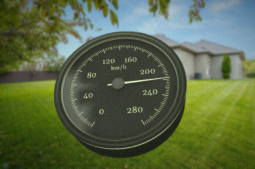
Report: 220km/h
